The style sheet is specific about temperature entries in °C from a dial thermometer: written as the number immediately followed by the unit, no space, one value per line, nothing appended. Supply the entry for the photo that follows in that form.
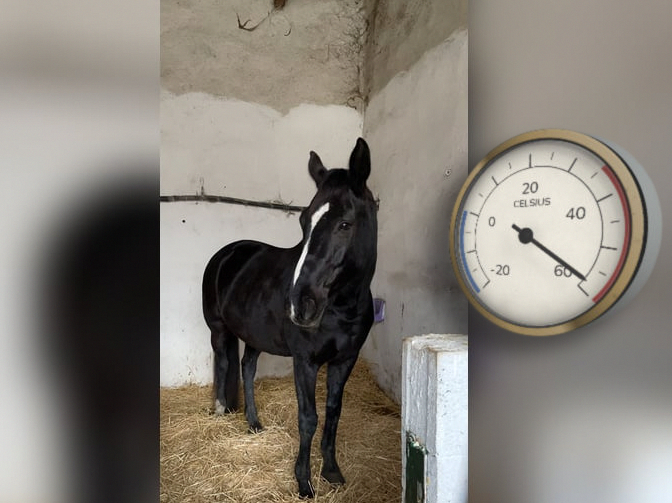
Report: 57.5°C
